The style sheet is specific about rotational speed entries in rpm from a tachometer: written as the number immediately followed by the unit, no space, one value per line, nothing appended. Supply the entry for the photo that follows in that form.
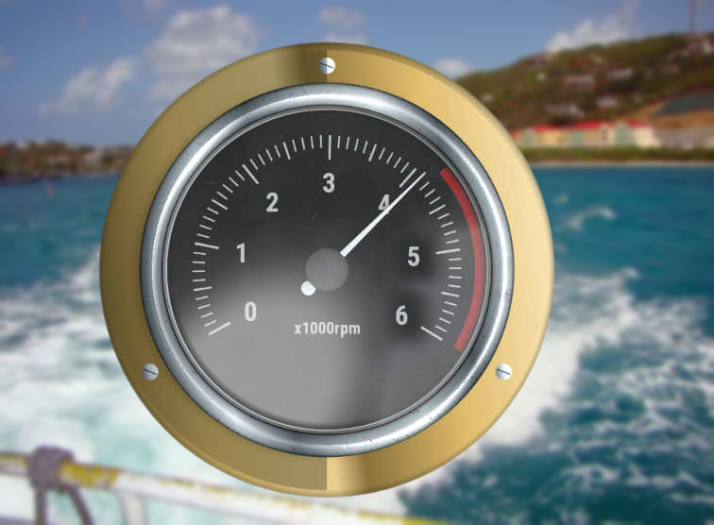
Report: 4100rpm
